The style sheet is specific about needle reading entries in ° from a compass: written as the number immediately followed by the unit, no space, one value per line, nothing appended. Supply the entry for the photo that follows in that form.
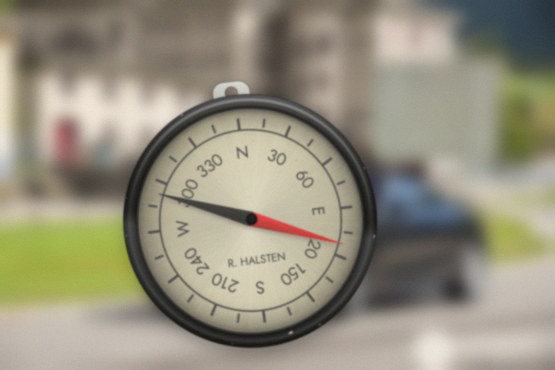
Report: 112.5°
